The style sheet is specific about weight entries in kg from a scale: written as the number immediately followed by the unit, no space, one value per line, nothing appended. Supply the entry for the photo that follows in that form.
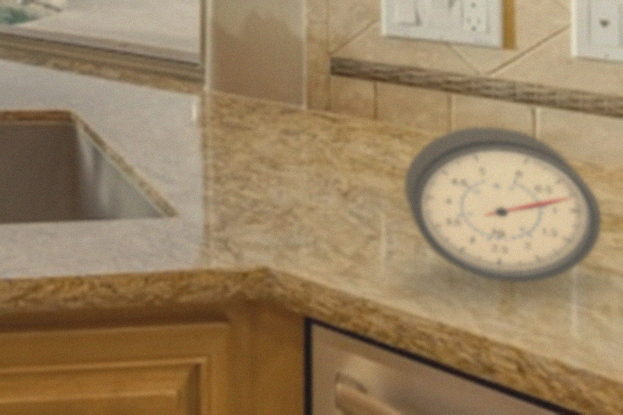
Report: 0.75kg
